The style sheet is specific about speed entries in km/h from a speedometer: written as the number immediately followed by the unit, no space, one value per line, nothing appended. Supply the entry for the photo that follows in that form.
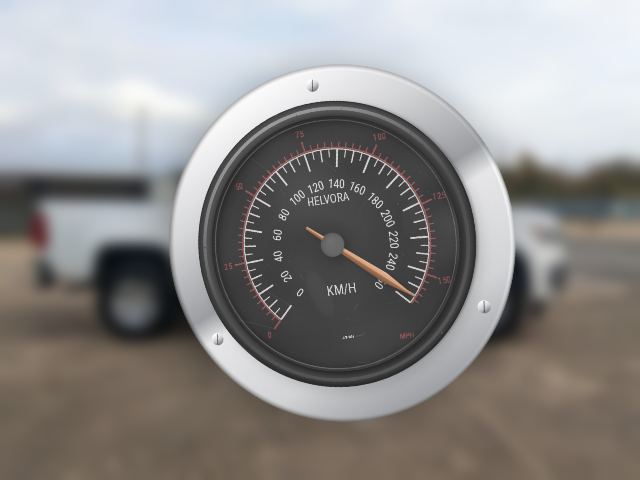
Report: 255km/h
